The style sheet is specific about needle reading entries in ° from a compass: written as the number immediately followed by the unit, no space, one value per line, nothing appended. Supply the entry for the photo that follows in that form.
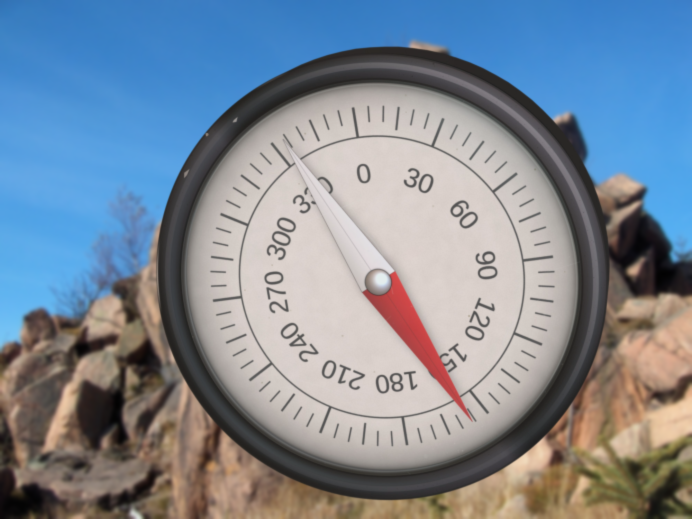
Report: 155°
